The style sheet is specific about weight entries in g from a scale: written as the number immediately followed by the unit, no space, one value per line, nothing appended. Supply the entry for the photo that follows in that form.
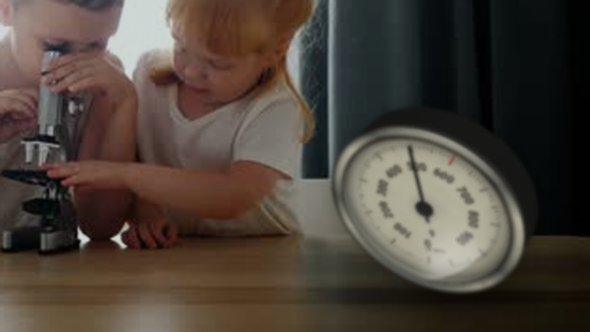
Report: 500g
